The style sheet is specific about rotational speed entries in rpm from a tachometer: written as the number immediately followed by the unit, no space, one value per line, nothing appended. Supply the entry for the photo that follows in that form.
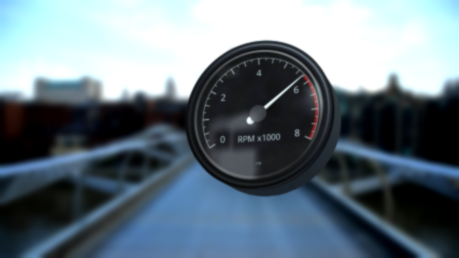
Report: 5750rpm
